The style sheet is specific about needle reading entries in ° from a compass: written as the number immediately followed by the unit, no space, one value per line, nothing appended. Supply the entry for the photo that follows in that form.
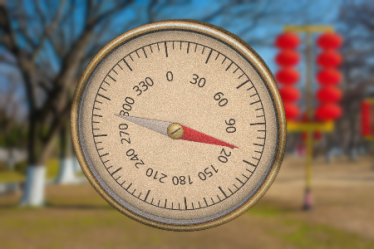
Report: 110°
